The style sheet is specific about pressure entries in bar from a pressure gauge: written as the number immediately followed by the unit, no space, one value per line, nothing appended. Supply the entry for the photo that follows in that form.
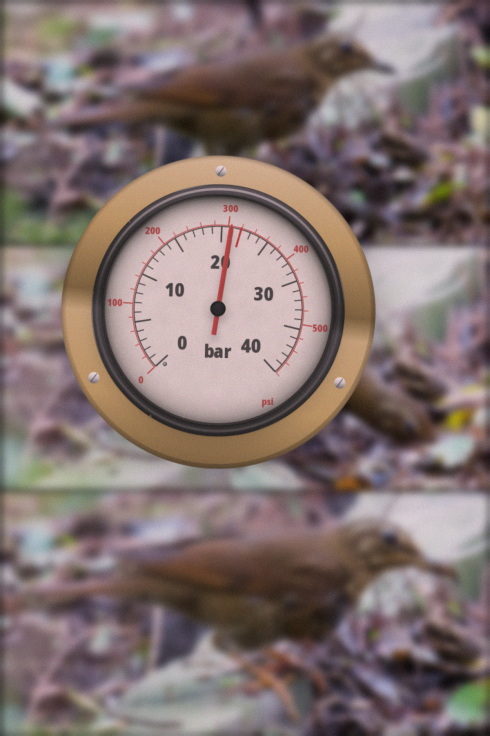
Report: 21bar
